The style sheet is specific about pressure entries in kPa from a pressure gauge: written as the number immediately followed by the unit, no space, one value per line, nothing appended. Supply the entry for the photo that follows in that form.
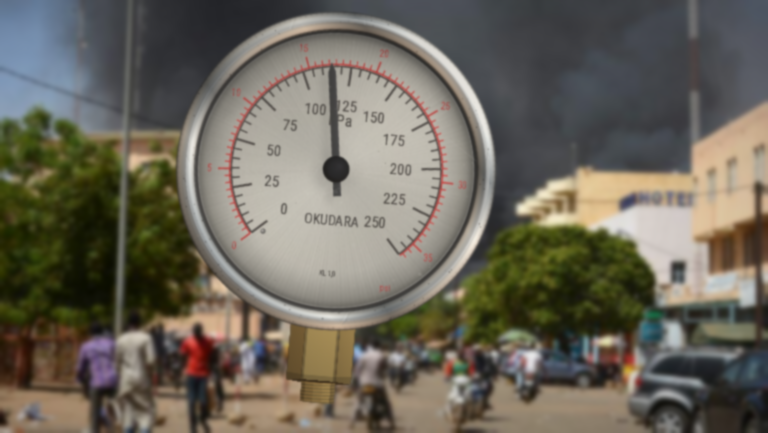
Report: 115kPa
